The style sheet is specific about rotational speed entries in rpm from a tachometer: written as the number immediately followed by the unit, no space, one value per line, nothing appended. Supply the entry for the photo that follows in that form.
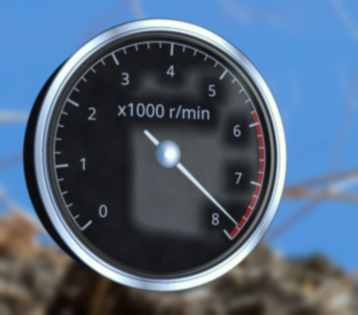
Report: 7800rpm
